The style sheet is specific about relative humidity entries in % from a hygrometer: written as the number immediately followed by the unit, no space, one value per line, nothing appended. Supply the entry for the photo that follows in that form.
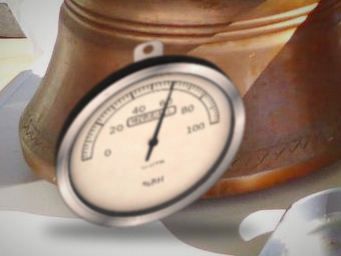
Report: 60%
